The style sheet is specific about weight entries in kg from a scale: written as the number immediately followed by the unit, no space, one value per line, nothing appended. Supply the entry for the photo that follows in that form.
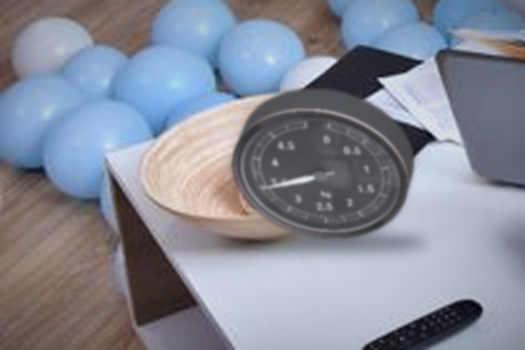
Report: 3.5kg
